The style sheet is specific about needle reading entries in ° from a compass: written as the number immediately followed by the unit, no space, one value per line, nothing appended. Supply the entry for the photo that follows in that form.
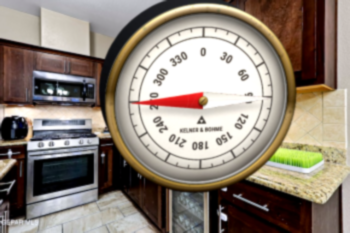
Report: 270°
